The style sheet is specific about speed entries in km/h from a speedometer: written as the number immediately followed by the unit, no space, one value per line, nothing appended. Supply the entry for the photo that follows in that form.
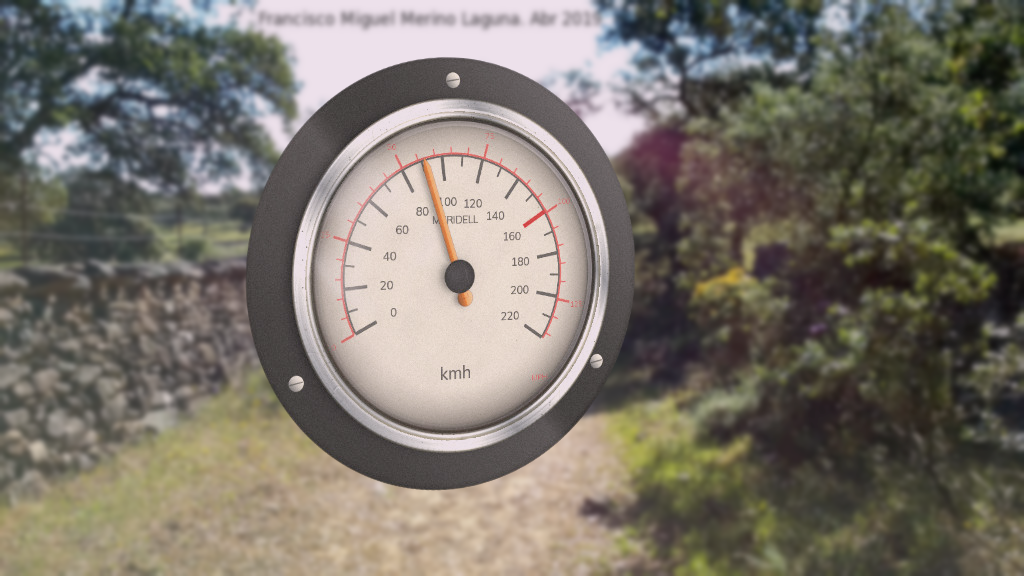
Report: 90km/h
